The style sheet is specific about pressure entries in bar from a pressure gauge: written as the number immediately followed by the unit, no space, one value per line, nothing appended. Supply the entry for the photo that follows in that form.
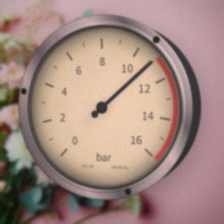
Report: 11bar
